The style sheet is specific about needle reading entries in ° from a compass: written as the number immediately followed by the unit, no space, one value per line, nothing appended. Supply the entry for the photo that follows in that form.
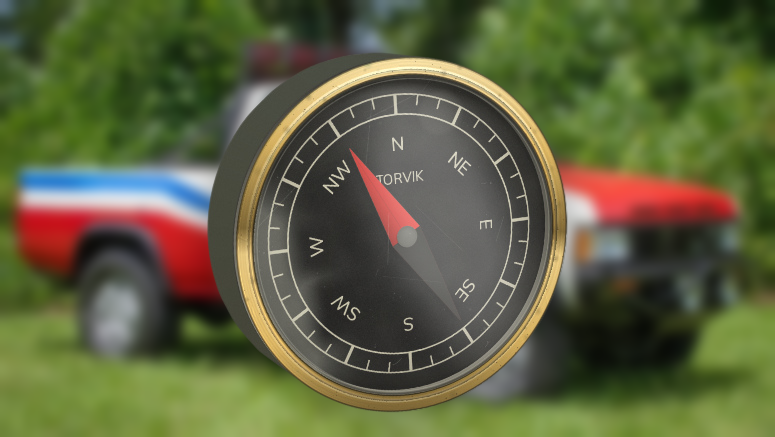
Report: 330°
